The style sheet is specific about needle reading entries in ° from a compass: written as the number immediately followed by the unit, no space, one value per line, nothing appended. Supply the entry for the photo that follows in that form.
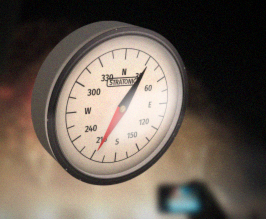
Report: 210°
